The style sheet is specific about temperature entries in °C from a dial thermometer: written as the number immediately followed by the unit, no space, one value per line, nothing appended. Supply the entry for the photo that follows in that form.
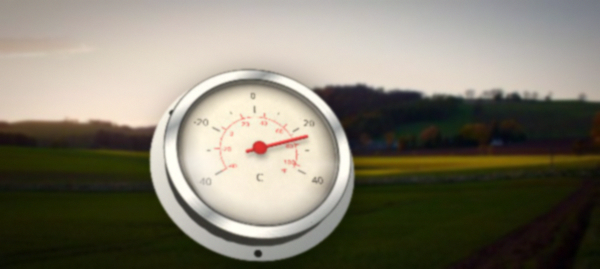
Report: 25°C
